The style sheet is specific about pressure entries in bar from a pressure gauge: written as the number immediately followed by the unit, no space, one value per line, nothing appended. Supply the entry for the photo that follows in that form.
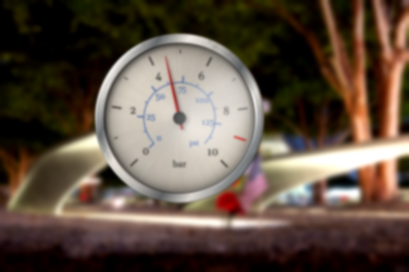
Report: 4.5bar
